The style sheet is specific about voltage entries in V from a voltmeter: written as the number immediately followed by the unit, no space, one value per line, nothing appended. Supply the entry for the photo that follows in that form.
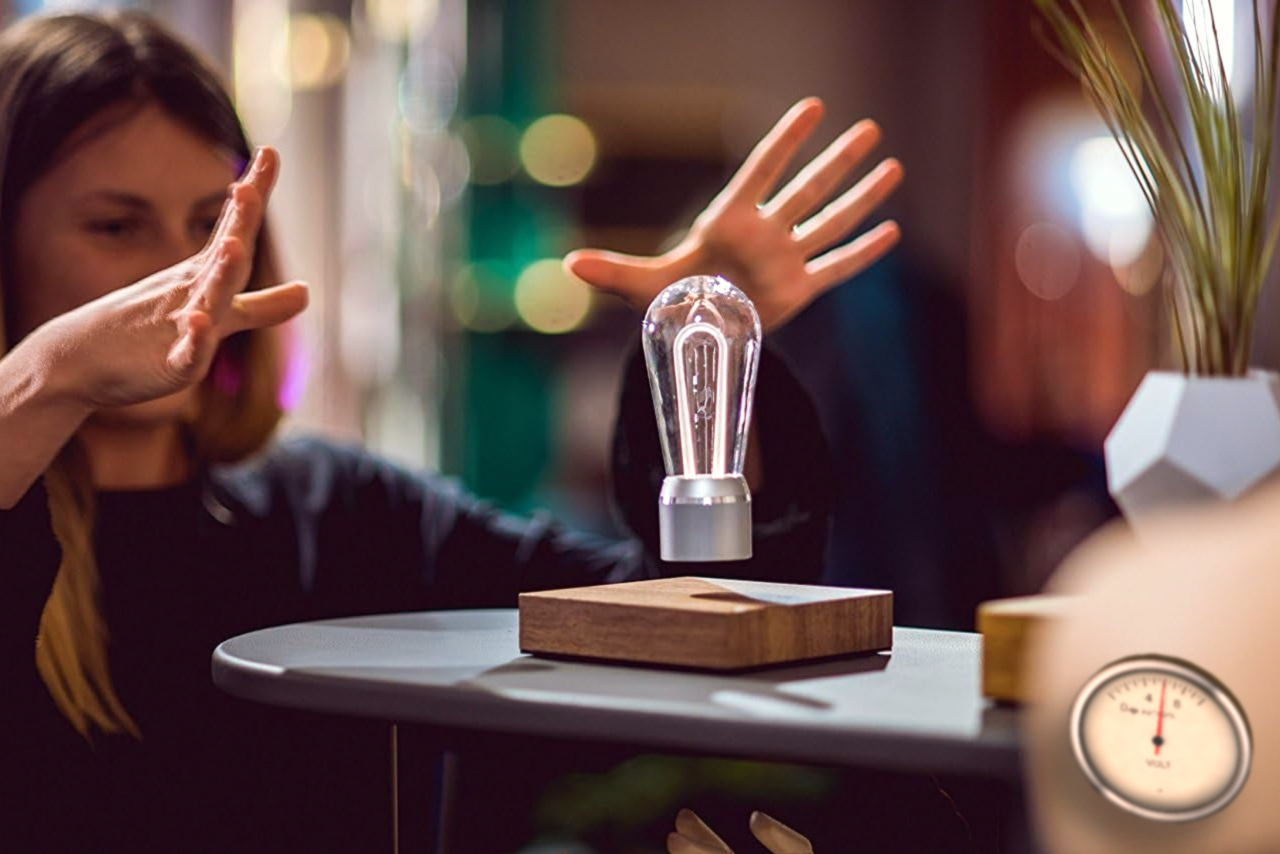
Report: 6V
